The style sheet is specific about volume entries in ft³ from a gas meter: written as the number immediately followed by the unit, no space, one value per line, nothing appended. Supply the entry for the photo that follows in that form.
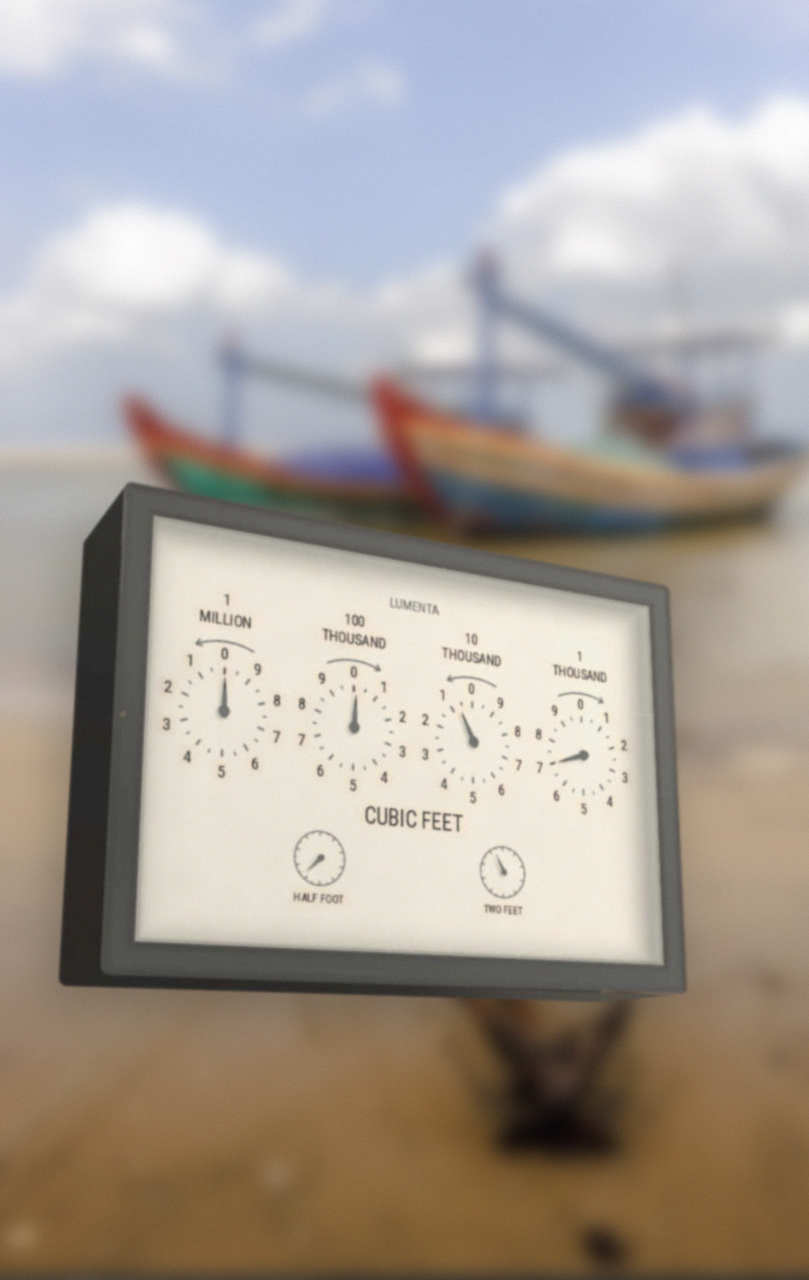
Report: 700ft³
